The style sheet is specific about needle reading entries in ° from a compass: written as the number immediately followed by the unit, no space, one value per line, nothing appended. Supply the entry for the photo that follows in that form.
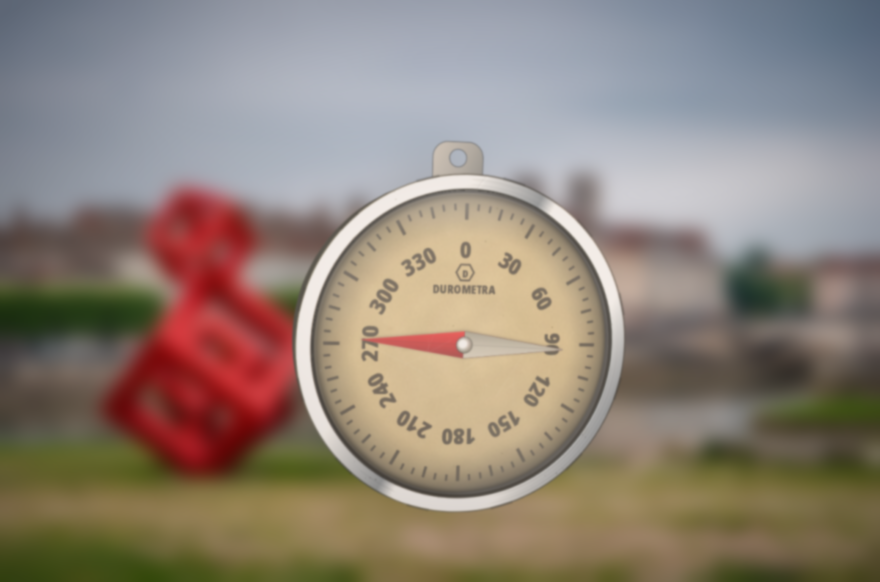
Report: 272.5°
